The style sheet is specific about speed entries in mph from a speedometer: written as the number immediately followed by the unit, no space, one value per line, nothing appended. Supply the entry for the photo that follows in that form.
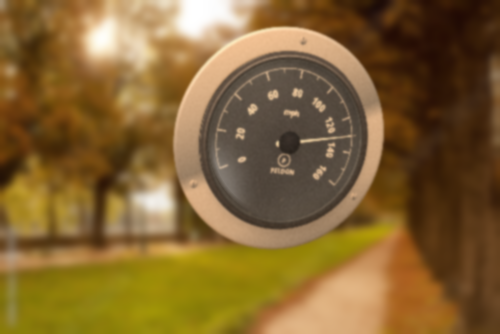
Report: 130mph
